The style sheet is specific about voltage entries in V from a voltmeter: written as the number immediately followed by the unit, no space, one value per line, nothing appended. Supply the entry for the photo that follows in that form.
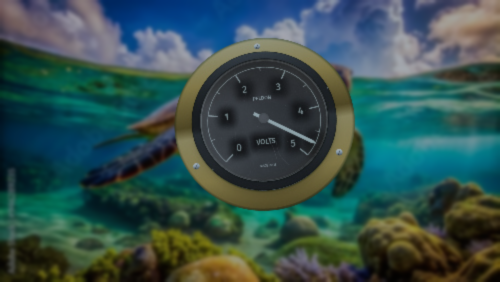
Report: 4.75V
